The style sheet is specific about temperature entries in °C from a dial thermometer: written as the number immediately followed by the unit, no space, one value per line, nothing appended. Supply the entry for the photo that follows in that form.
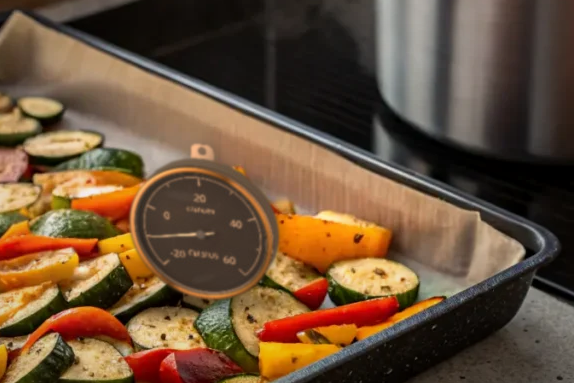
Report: -10°C
